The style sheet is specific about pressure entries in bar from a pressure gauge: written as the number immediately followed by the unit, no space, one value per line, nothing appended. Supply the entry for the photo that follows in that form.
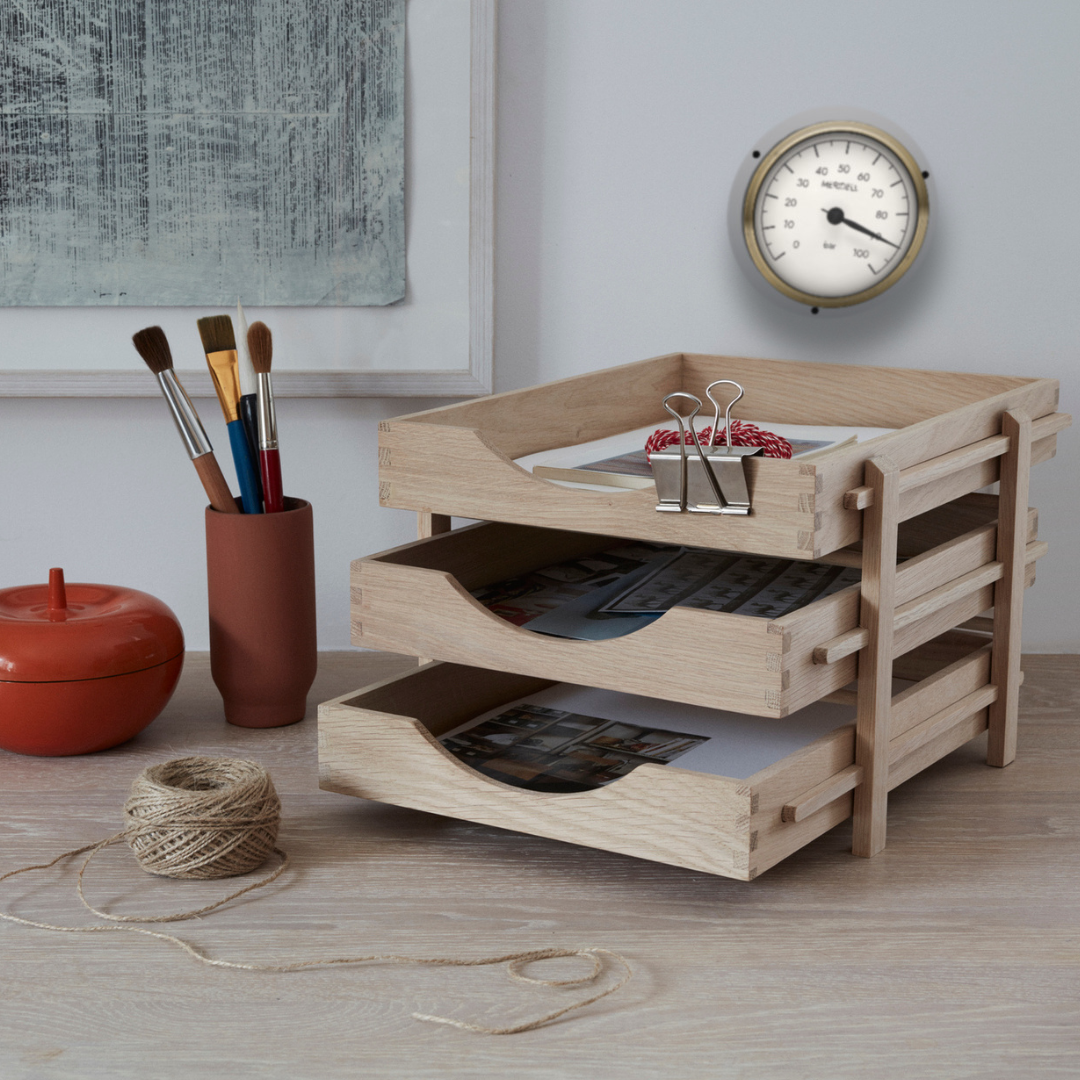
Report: 90bar
